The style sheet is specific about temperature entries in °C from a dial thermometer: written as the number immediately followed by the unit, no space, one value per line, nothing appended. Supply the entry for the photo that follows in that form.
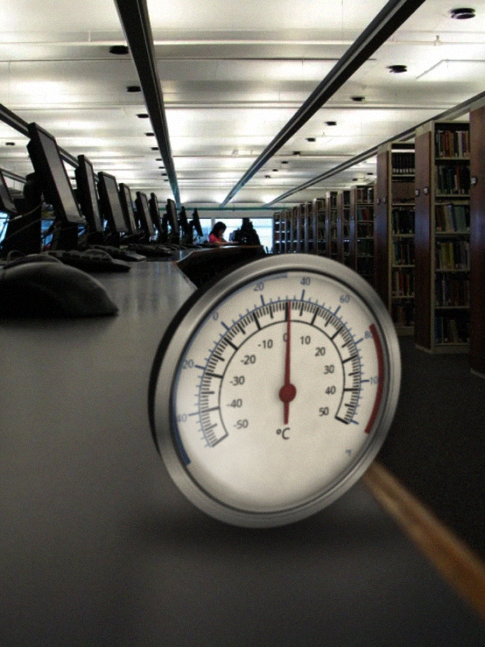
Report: 0°C
